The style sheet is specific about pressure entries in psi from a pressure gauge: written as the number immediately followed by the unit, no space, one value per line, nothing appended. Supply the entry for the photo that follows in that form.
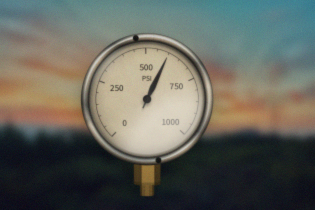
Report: 600psi
